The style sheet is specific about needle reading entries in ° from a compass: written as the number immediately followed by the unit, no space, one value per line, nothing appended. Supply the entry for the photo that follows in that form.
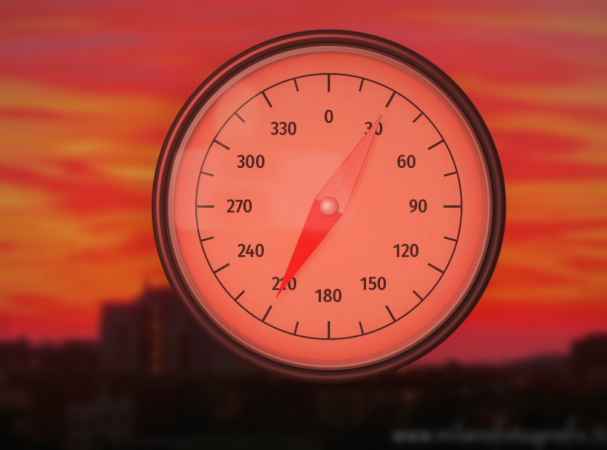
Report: 210°
